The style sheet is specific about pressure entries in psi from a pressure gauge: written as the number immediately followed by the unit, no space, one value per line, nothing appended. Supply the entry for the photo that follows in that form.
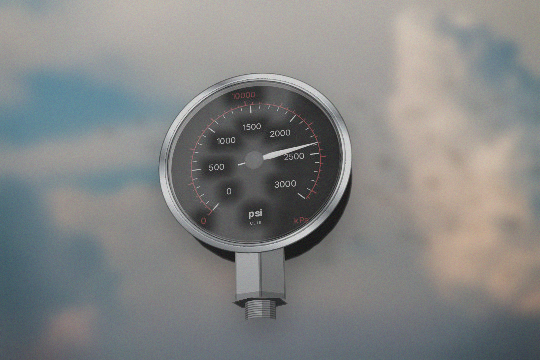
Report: 2400psi
